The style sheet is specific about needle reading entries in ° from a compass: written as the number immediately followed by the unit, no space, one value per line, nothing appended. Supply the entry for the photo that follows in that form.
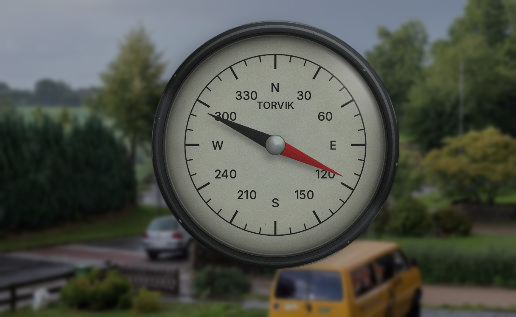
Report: 115°
